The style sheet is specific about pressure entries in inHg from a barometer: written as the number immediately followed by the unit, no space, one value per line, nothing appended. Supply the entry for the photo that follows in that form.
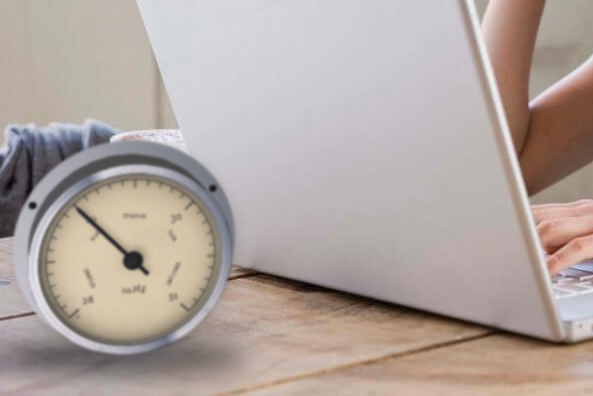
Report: 29inHg
